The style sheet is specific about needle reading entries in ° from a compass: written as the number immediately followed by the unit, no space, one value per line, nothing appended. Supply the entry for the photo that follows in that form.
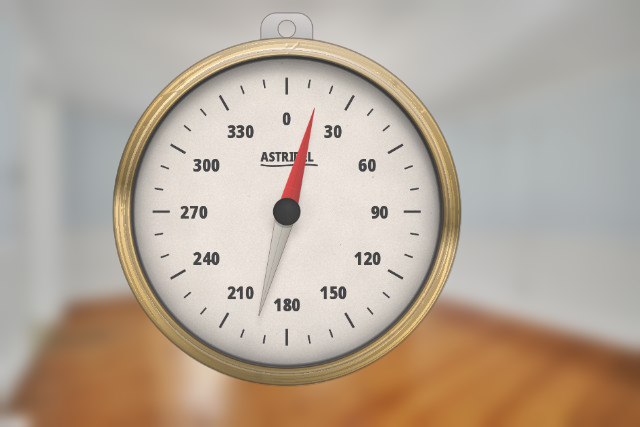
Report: 15°
